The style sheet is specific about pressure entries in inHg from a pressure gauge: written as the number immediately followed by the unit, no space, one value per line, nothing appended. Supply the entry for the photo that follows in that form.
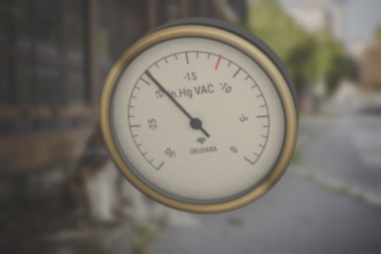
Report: -19inHg
